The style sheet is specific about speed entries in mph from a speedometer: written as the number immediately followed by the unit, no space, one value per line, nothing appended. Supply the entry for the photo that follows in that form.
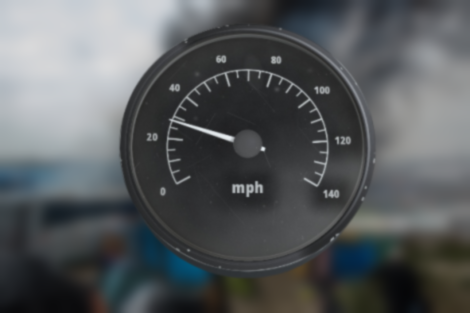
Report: 27.5mph
